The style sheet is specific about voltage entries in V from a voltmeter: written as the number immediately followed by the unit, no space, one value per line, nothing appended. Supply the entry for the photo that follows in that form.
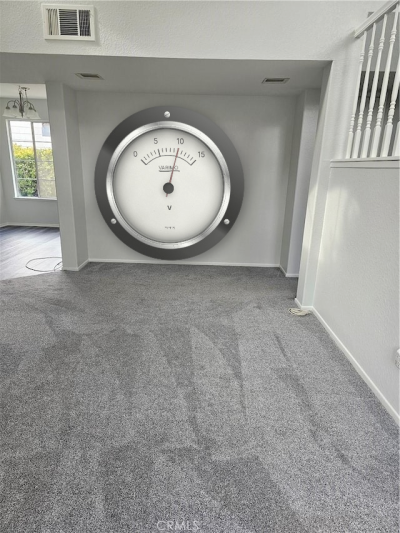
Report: 10V
